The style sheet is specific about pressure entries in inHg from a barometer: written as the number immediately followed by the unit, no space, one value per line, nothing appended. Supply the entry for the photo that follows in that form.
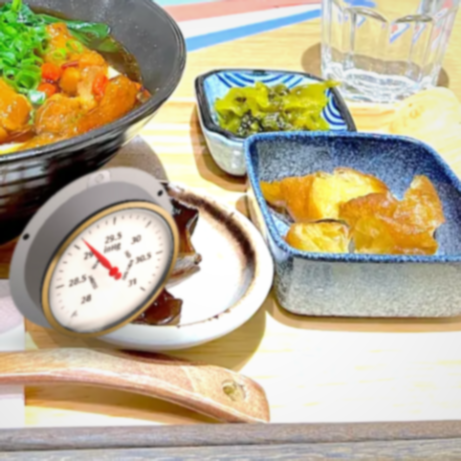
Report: 29.1inHg
